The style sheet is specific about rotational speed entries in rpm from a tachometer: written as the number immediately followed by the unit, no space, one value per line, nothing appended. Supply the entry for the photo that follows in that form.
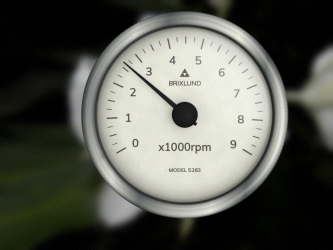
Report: 2625rpm
